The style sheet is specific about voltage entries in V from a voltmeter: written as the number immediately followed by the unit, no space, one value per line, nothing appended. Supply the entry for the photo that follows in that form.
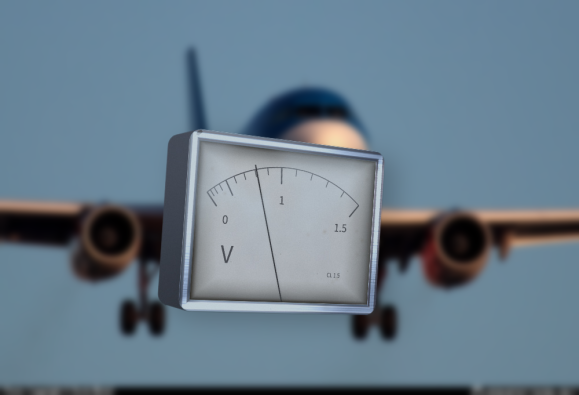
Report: 0.8V
